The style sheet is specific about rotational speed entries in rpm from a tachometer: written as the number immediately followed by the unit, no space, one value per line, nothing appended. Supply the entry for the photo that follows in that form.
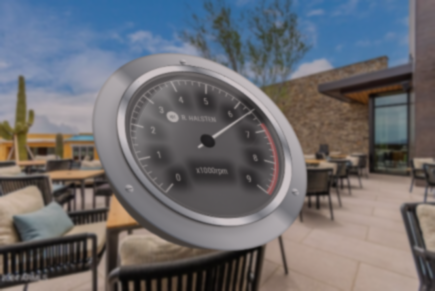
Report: 6400rpm
